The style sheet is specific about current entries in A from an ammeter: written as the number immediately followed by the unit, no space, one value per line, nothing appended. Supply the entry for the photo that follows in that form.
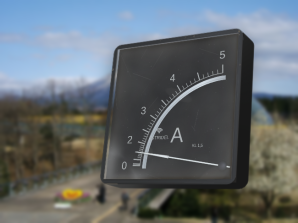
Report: 1.5A
